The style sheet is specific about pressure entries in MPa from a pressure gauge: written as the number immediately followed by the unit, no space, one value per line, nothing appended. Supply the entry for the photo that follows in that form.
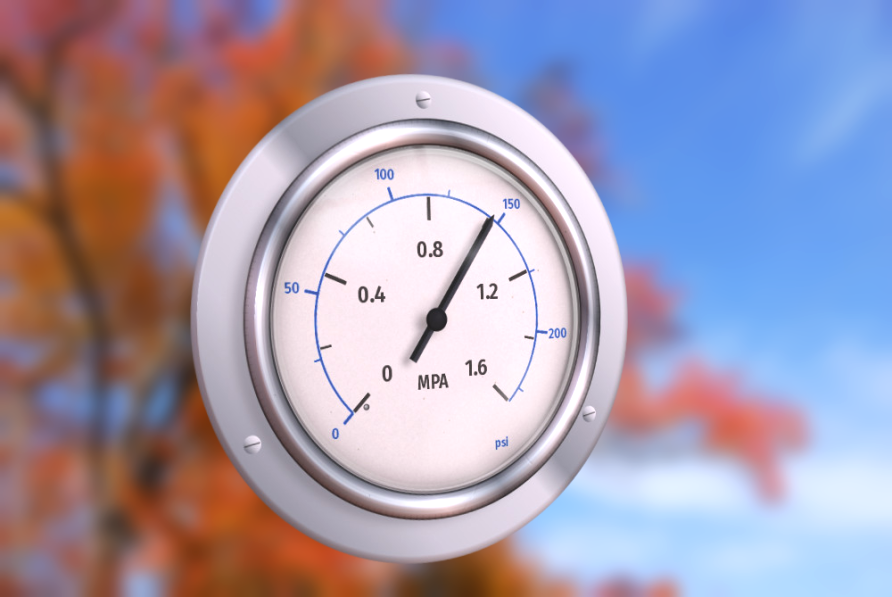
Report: 1MPa
